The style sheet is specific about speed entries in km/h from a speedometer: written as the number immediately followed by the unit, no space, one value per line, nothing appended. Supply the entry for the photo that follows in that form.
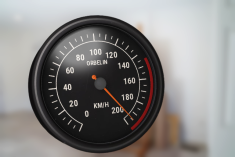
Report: 195km/h
